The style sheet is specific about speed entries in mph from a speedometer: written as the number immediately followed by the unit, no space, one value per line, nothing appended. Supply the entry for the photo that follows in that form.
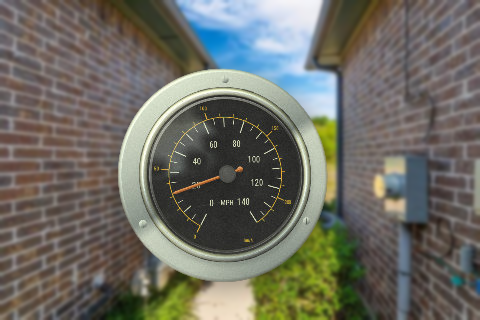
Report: 20mph
